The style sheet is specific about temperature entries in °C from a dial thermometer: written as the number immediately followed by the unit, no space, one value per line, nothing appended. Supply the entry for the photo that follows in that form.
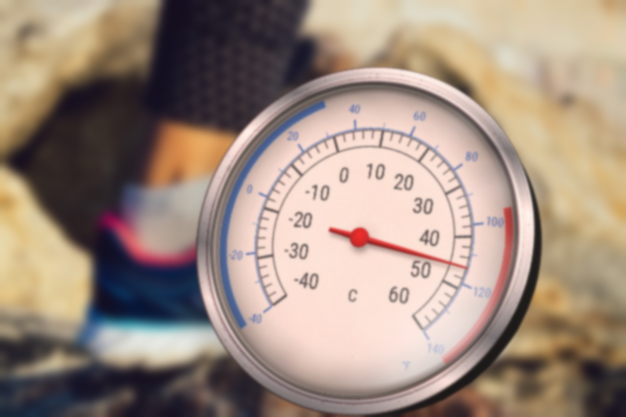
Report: 46°C
